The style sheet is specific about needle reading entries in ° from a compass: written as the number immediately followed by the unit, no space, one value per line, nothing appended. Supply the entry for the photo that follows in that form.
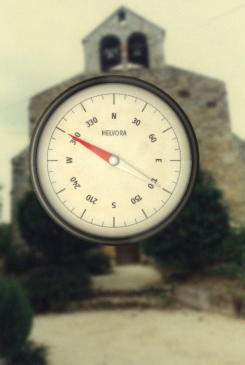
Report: 300°
